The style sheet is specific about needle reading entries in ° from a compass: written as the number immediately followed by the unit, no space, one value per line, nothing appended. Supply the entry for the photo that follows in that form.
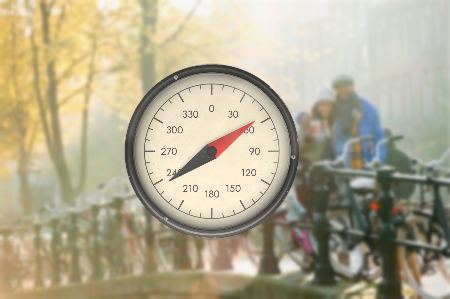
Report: 55°
